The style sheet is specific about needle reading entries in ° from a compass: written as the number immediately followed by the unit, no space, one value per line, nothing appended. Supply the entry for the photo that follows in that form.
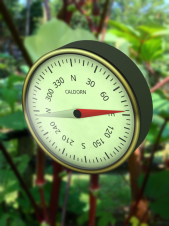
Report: 85°
